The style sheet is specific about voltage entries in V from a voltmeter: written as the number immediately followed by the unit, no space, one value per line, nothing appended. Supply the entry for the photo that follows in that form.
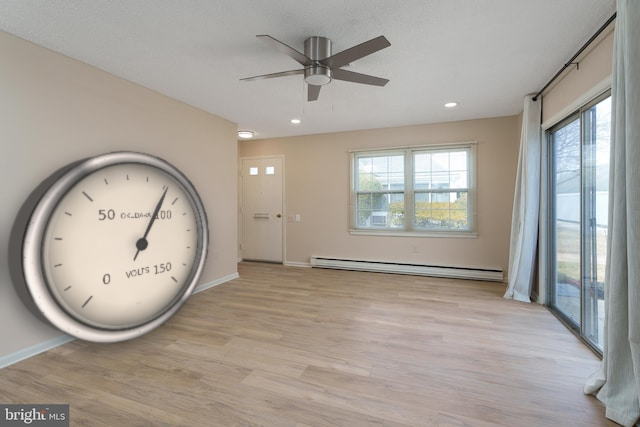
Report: 90V
